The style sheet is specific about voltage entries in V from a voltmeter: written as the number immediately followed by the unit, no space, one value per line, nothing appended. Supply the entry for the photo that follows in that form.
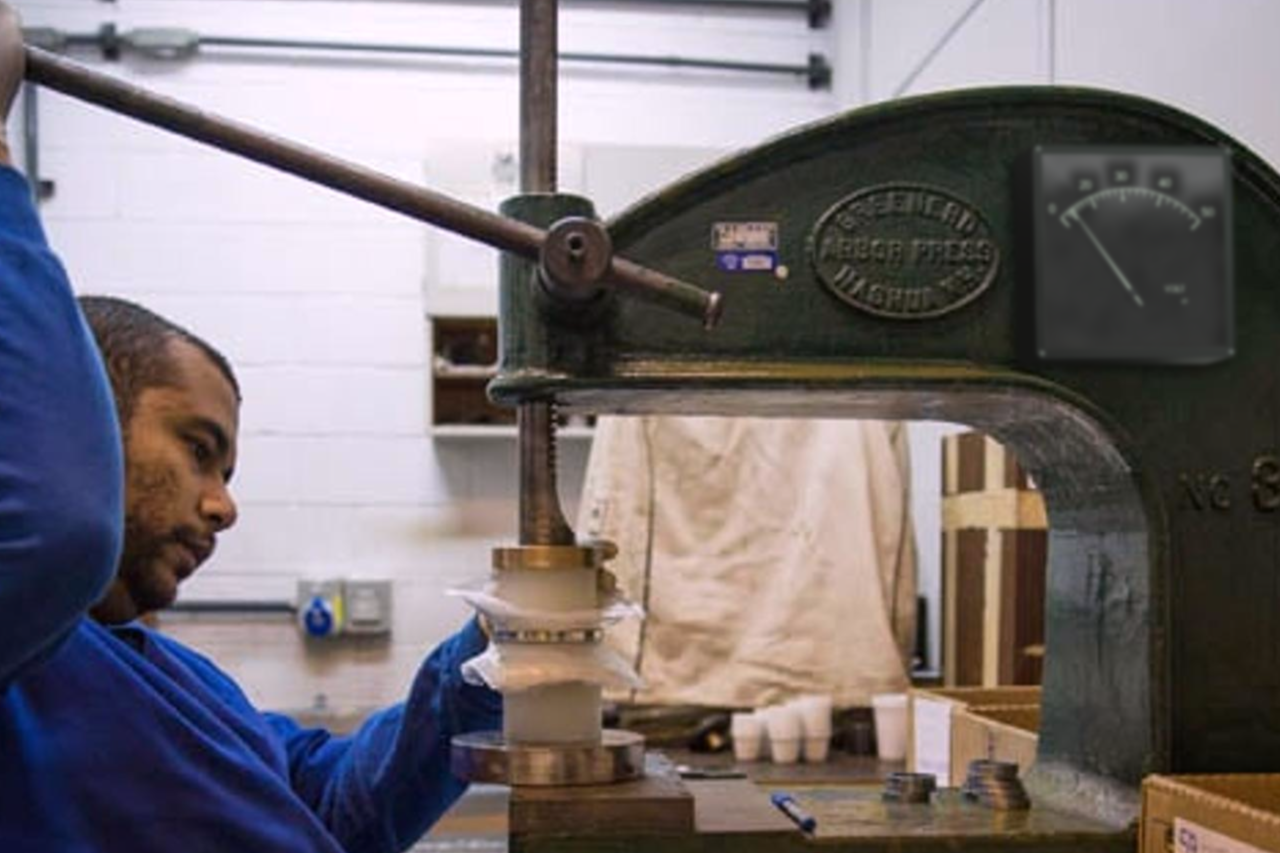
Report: 10V
